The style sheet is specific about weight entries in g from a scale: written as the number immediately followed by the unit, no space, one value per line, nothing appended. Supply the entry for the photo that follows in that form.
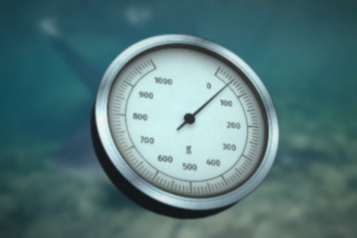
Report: 50g
